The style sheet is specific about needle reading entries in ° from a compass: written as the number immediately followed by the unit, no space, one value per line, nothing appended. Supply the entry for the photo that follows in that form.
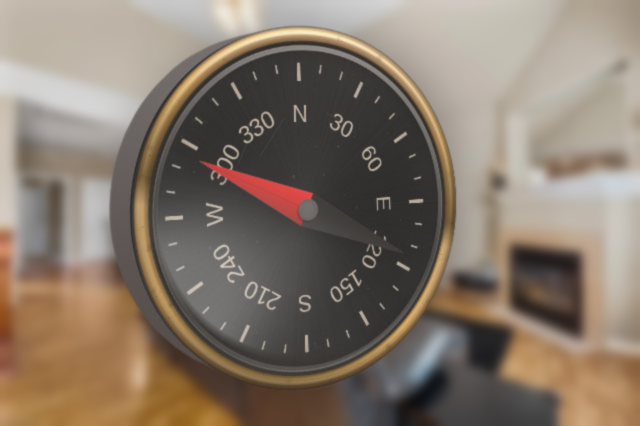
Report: 295°
